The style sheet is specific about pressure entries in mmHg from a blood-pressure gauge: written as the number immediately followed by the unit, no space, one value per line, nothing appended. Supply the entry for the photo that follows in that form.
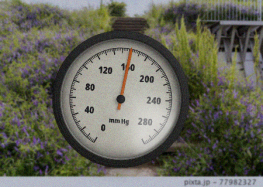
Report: 160mmHg
